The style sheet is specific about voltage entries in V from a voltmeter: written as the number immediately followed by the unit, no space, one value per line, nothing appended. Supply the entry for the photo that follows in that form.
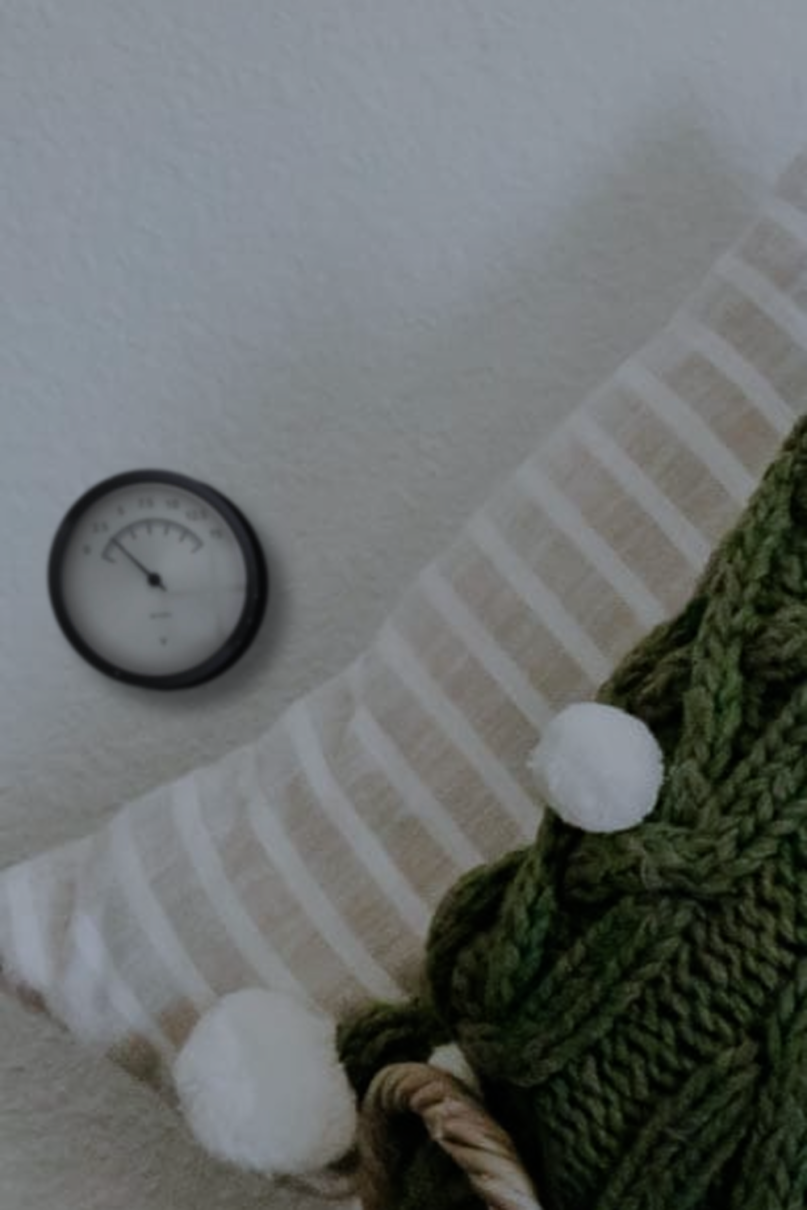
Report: 2.5V
